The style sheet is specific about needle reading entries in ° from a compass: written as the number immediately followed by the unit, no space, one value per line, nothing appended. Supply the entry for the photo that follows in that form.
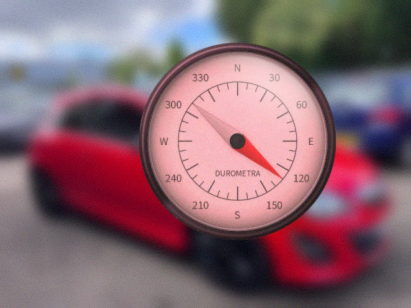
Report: 130°
